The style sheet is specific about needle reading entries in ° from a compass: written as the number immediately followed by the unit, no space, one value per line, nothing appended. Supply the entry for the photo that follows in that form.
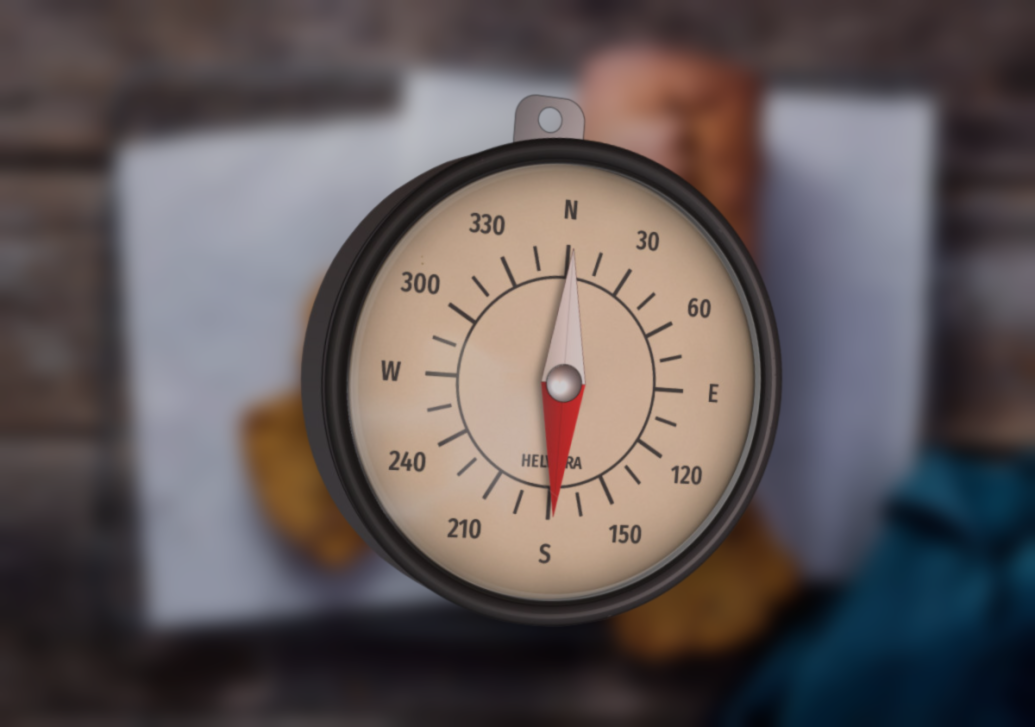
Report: 180°
